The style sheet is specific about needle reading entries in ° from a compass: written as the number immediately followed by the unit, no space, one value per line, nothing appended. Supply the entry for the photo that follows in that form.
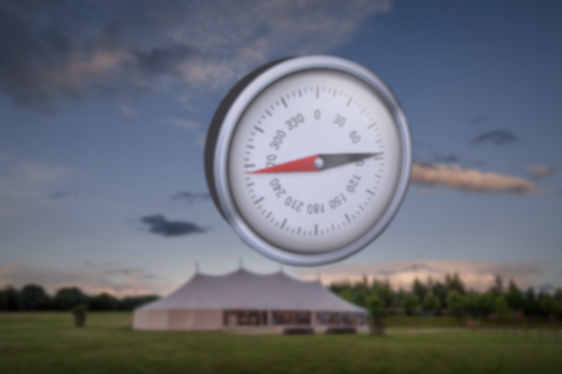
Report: 265°
